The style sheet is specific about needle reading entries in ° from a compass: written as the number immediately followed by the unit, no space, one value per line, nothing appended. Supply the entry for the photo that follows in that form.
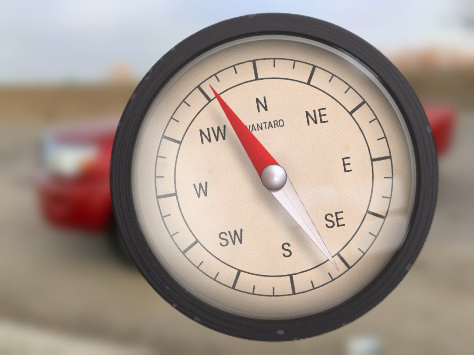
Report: 335°
